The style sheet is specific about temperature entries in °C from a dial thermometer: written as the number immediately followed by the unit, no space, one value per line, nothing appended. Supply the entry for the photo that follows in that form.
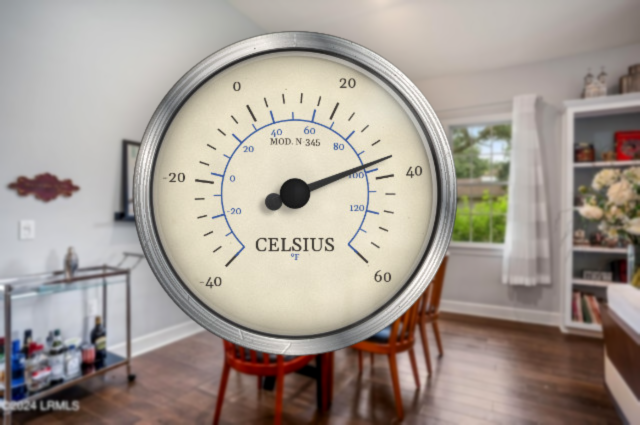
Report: 36°C
